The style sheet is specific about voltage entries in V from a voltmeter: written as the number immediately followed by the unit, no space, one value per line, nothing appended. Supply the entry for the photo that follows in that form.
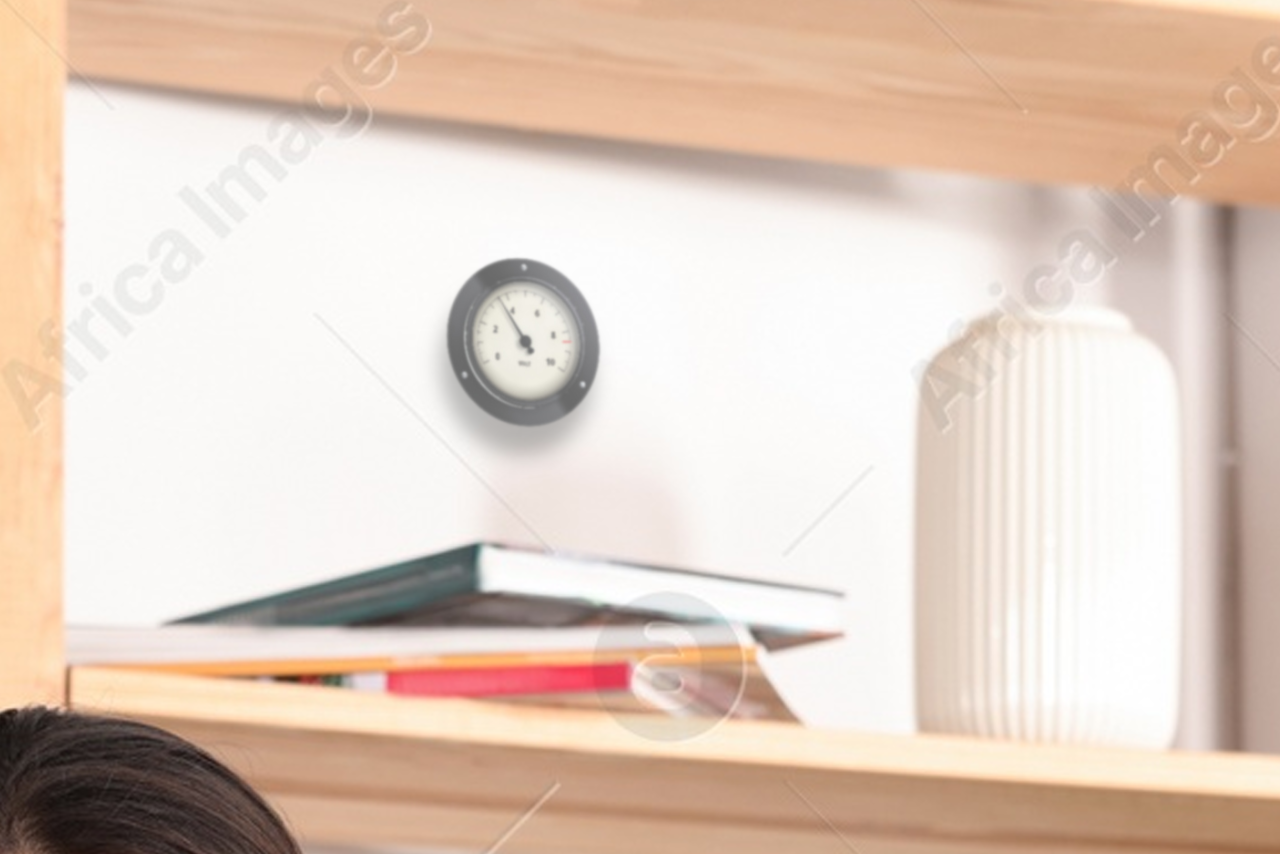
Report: 3.5V
